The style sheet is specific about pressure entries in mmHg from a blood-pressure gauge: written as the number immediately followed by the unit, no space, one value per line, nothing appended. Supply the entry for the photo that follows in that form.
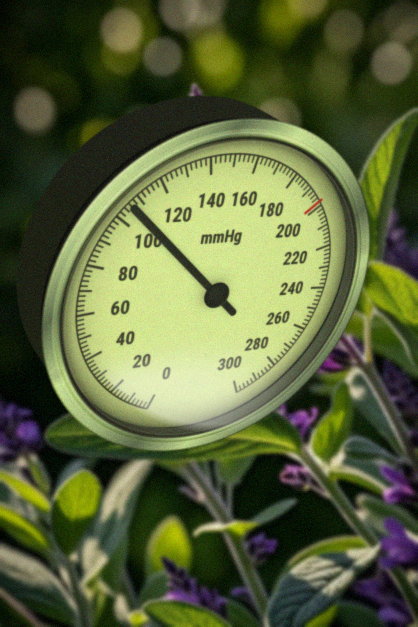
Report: 106mmHg
